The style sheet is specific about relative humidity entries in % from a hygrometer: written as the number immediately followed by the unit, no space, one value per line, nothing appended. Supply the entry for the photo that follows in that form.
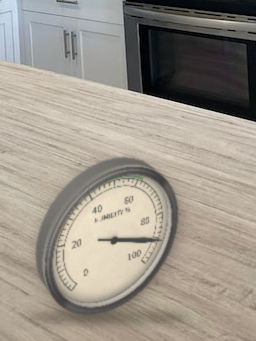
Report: 90%
